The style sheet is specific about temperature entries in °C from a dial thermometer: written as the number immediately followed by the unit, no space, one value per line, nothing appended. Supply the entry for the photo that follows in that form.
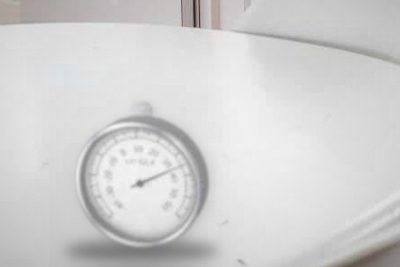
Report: 35°C
